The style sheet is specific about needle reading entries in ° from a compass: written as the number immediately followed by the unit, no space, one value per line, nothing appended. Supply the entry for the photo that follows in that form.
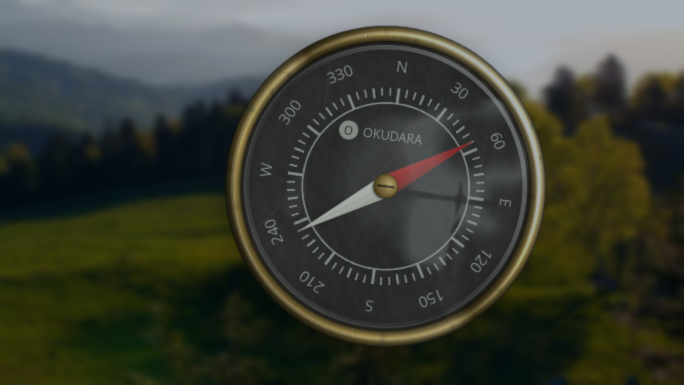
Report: 55°
